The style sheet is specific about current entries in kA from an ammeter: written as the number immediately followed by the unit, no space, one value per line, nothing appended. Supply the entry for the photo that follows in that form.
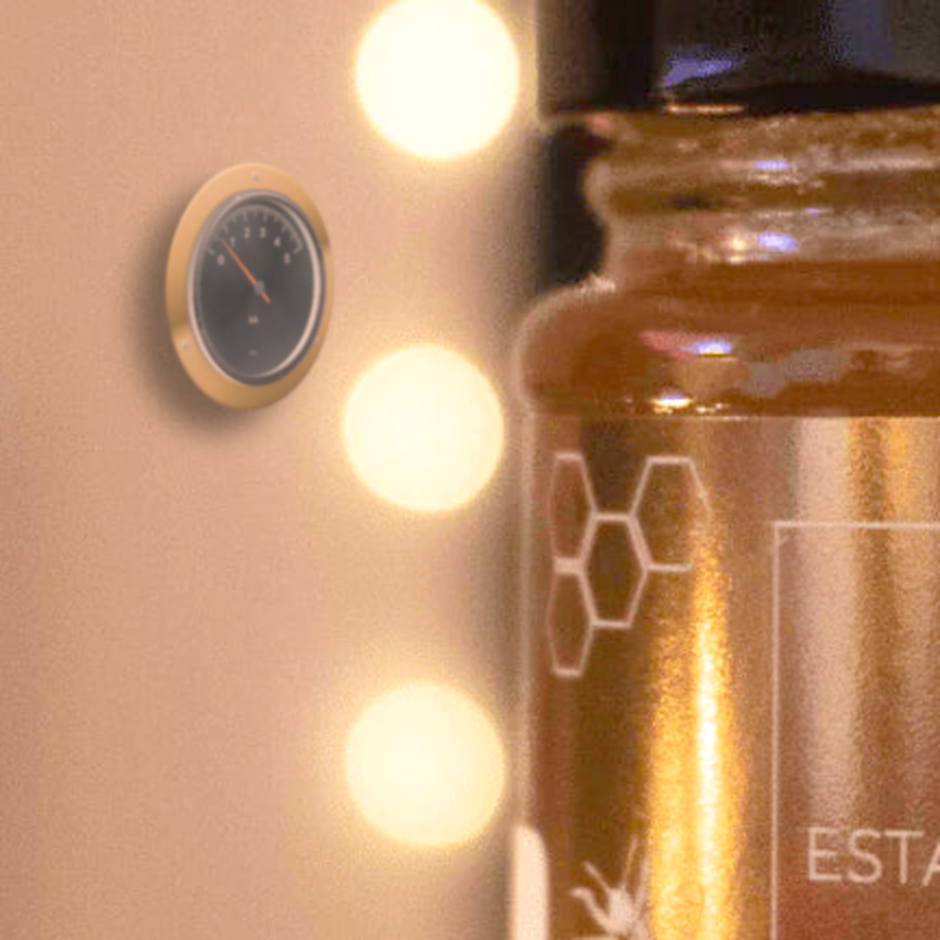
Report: 0.5kA
